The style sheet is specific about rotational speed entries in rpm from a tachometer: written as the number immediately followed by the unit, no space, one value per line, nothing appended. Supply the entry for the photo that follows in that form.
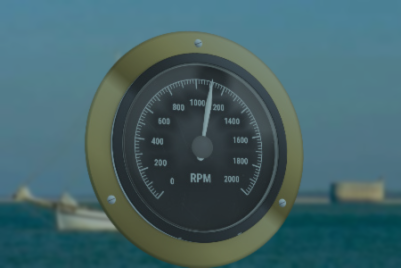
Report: 1100rpm
